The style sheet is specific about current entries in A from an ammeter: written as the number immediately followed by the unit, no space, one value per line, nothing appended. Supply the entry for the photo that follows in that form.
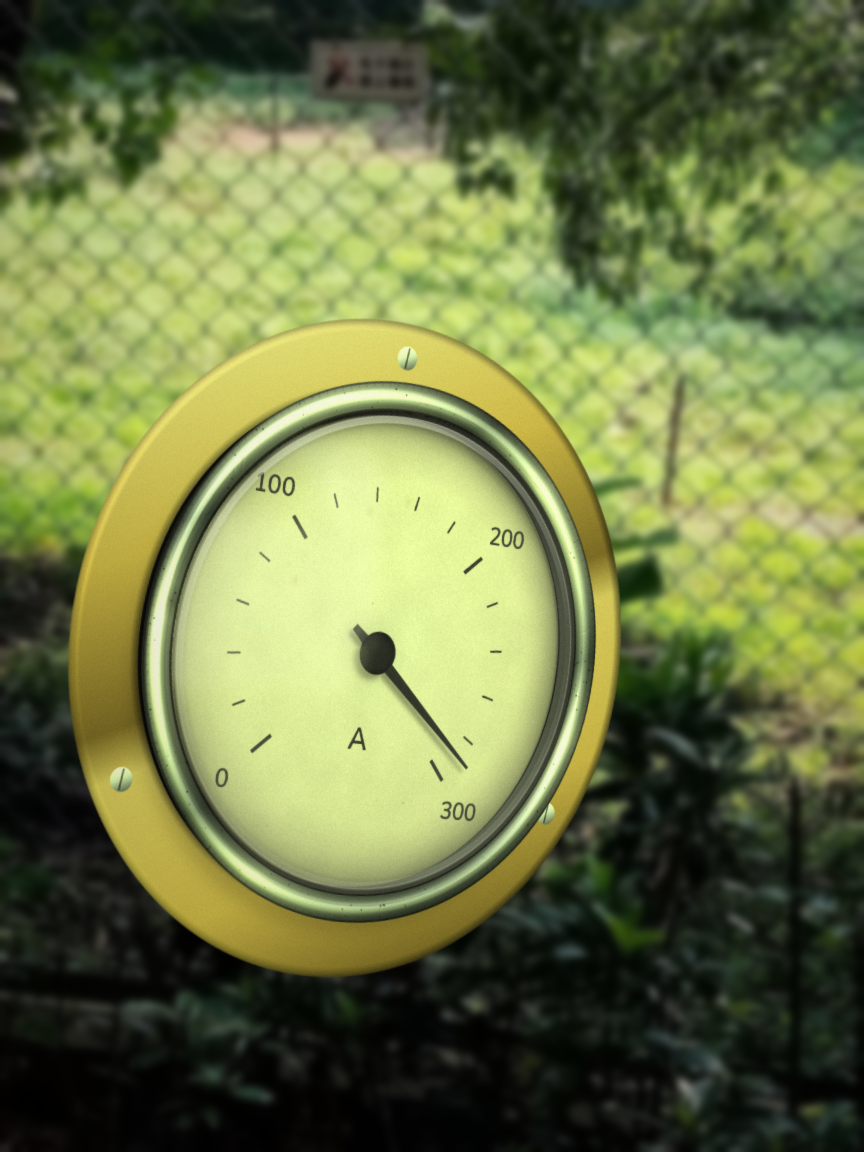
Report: 290A
